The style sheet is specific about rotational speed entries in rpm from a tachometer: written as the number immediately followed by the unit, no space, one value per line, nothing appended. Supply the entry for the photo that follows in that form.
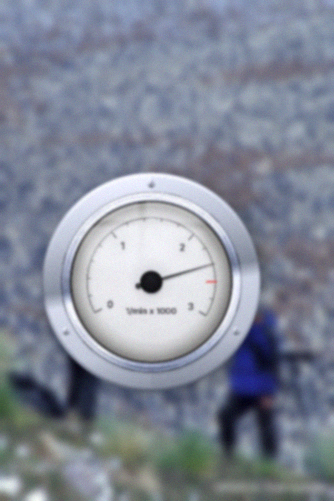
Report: 2400rpm
